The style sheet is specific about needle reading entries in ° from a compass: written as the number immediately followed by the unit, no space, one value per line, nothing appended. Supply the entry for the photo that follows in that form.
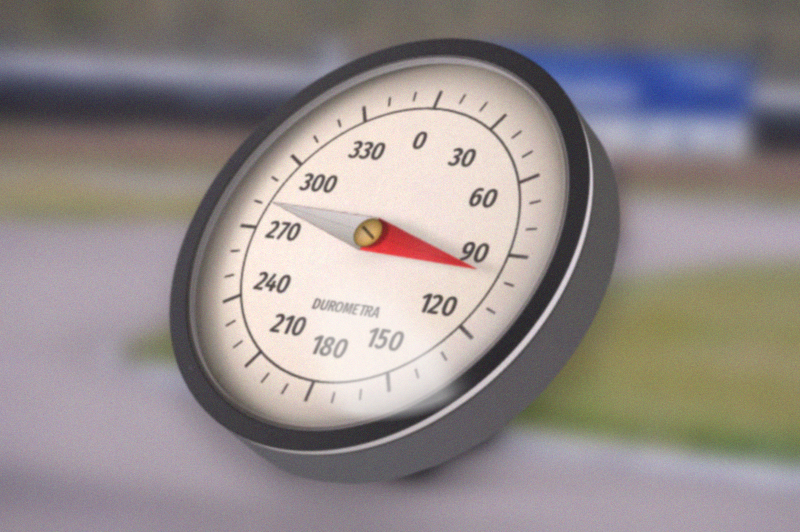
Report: 100°
